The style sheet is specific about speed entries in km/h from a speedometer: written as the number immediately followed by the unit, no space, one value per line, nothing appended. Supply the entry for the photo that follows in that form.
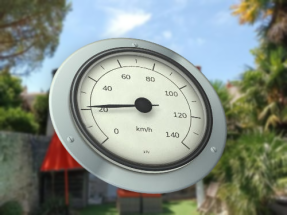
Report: 20km/h
